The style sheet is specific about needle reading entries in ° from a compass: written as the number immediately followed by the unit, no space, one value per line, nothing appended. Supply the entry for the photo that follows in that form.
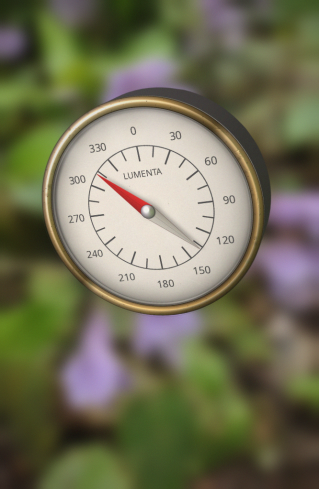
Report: 315°
